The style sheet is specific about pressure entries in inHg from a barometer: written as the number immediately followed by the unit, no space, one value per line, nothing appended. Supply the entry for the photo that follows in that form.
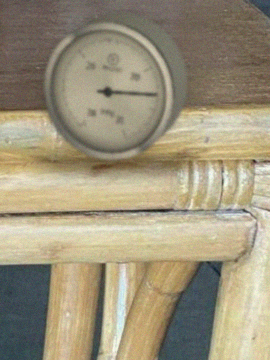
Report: 30.3inHg
